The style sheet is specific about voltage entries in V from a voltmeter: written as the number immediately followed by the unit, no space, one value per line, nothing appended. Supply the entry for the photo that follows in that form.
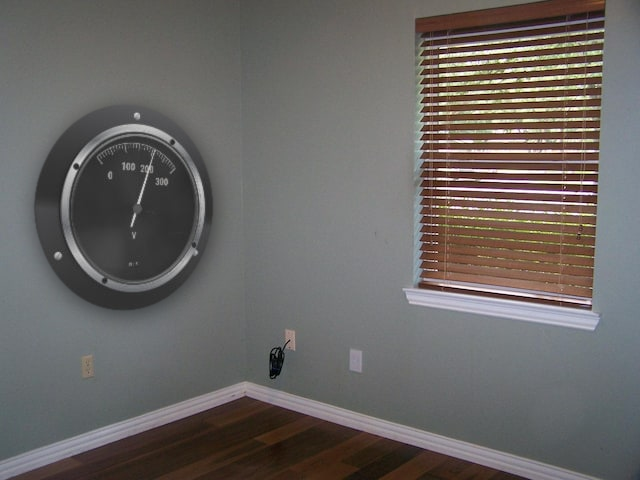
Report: 200V
